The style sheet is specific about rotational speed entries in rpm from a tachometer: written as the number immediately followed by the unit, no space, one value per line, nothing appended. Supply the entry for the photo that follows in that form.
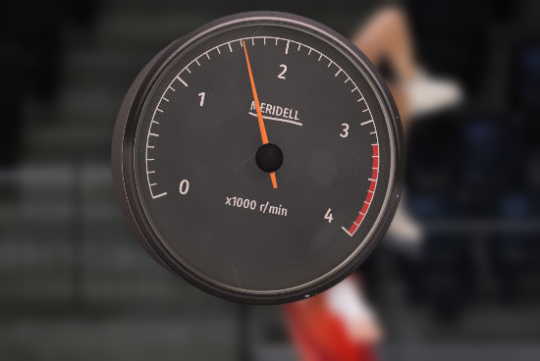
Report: 1600rpm
